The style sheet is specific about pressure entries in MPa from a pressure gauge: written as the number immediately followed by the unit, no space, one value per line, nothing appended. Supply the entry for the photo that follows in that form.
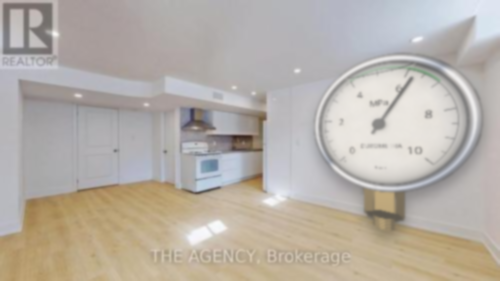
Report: 6.25MPa
